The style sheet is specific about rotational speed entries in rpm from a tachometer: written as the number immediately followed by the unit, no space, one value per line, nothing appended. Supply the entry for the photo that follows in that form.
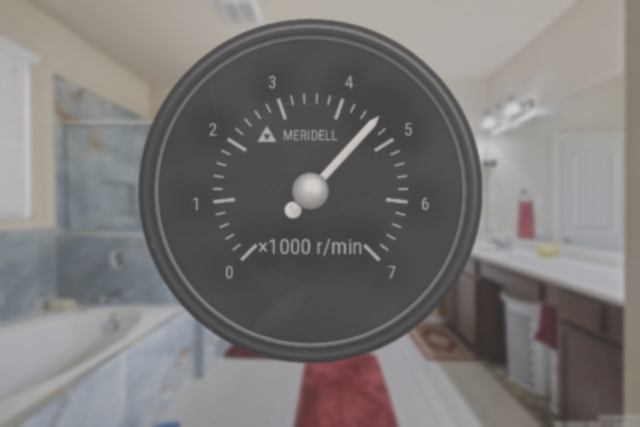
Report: 4600rpm
